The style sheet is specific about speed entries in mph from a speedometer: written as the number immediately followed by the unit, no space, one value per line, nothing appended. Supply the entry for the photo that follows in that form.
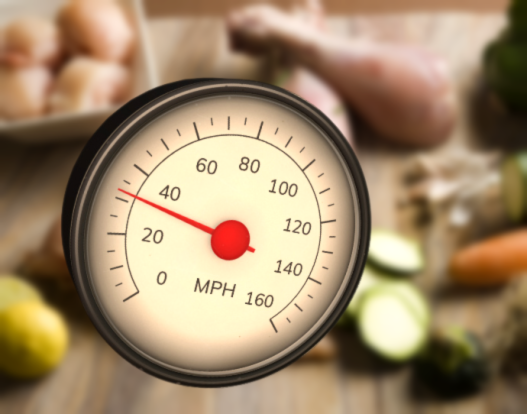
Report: 32.5mph
